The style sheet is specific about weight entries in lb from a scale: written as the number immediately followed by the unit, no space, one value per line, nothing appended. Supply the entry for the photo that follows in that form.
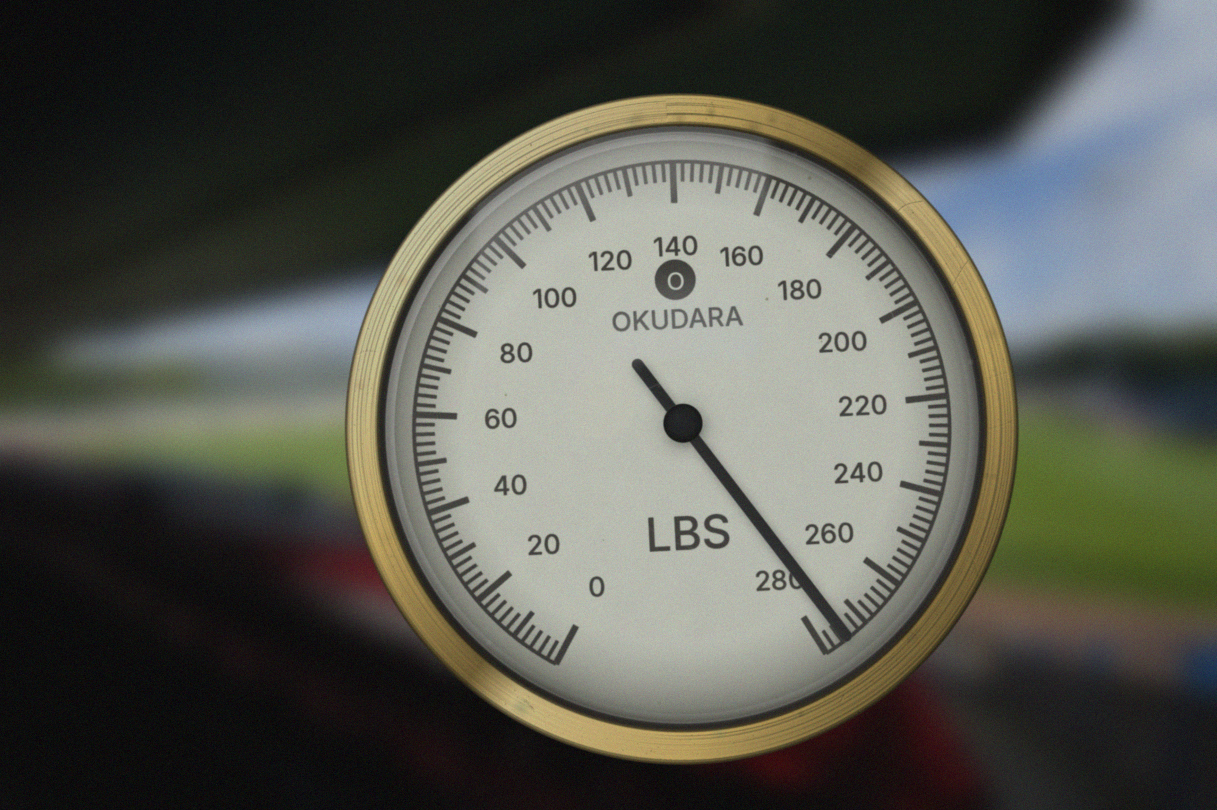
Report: 275lb
